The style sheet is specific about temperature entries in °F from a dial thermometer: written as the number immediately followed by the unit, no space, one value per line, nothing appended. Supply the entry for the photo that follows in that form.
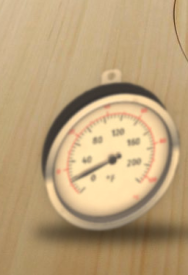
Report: 20°F
